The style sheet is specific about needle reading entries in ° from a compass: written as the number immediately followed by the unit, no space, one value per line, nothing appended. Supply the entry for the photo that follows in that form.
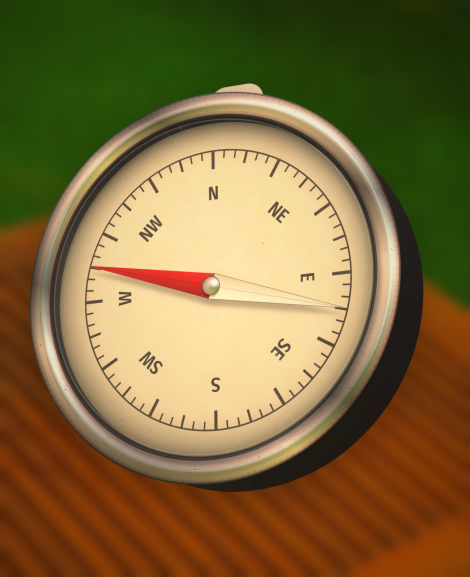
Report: 285°
